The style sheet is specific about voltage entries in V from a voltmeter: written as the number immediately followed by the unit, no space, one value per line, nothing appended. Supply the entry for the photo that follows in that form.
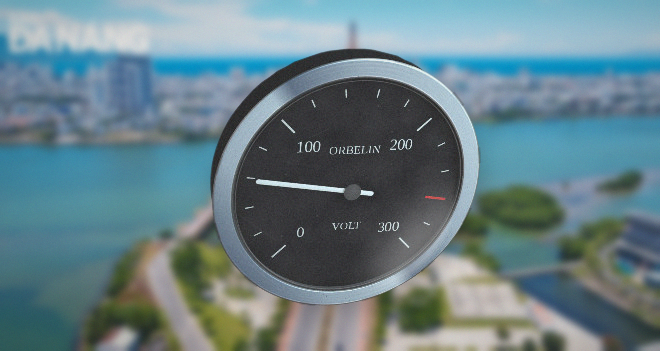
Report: 60V
